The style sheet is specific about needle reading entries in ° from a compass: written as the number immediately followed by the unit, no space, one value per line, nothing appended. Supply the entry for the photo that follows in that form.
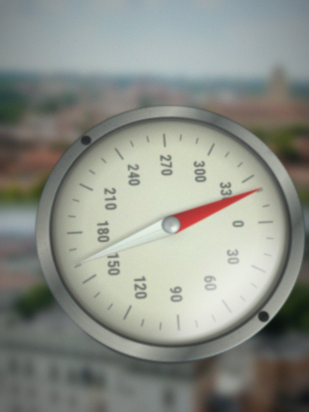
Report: 340°
